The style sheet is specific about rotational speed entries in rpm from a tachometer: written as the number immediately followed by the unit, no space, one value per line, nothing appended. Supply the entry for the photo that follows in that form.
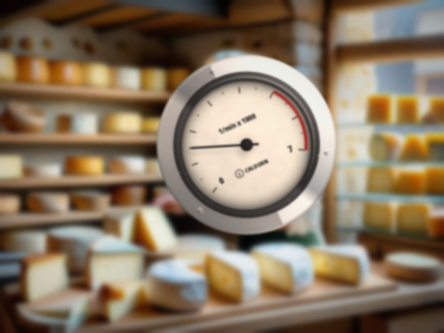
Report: 1500rpm
